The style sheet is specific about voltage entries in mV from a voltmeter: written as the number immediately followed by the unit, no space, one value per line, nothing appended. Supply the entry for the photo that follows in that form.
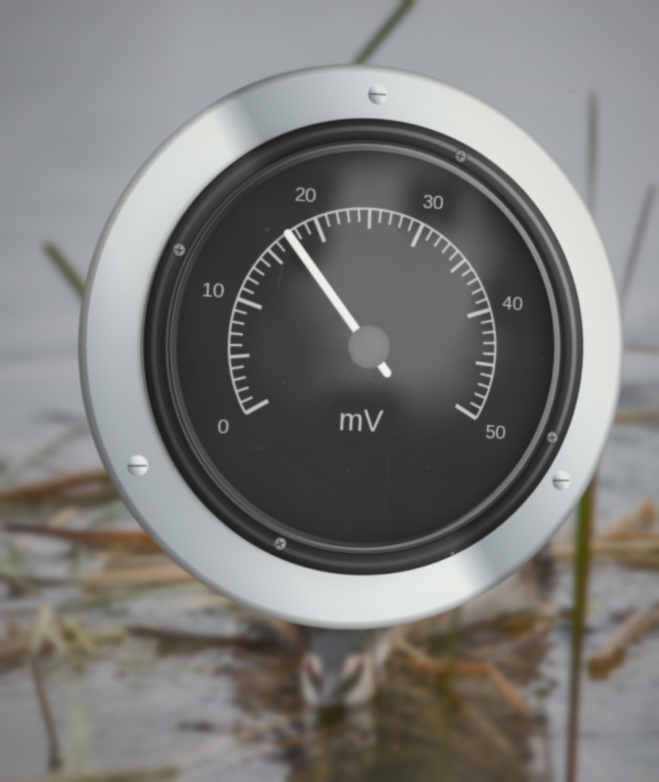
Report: 17mV
